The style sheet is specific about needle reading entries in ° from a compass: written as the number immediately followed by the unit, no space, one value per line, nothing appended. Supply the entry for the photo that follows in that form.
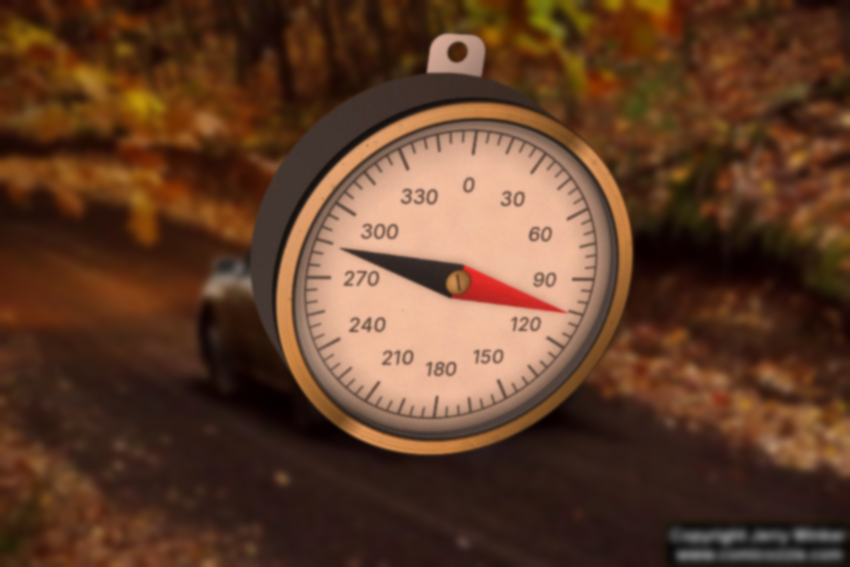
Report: 105°
